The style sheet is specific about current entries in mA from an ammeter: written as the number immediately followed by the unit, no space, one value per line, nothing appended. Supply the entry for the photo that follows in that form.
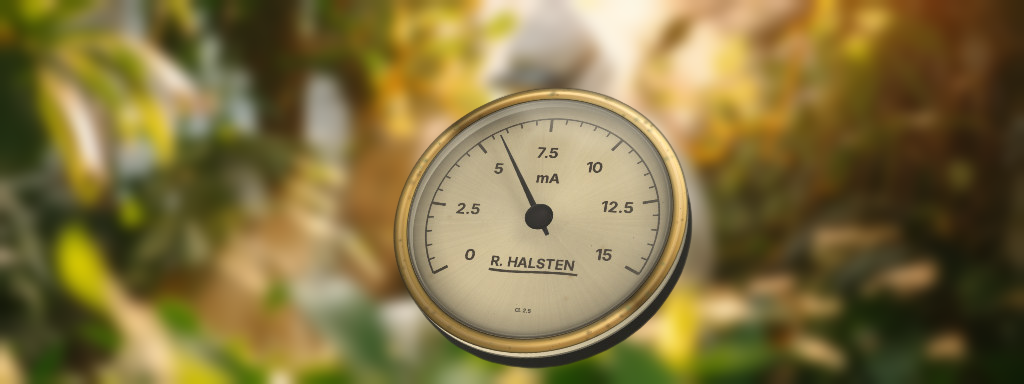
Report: 5.75mA
